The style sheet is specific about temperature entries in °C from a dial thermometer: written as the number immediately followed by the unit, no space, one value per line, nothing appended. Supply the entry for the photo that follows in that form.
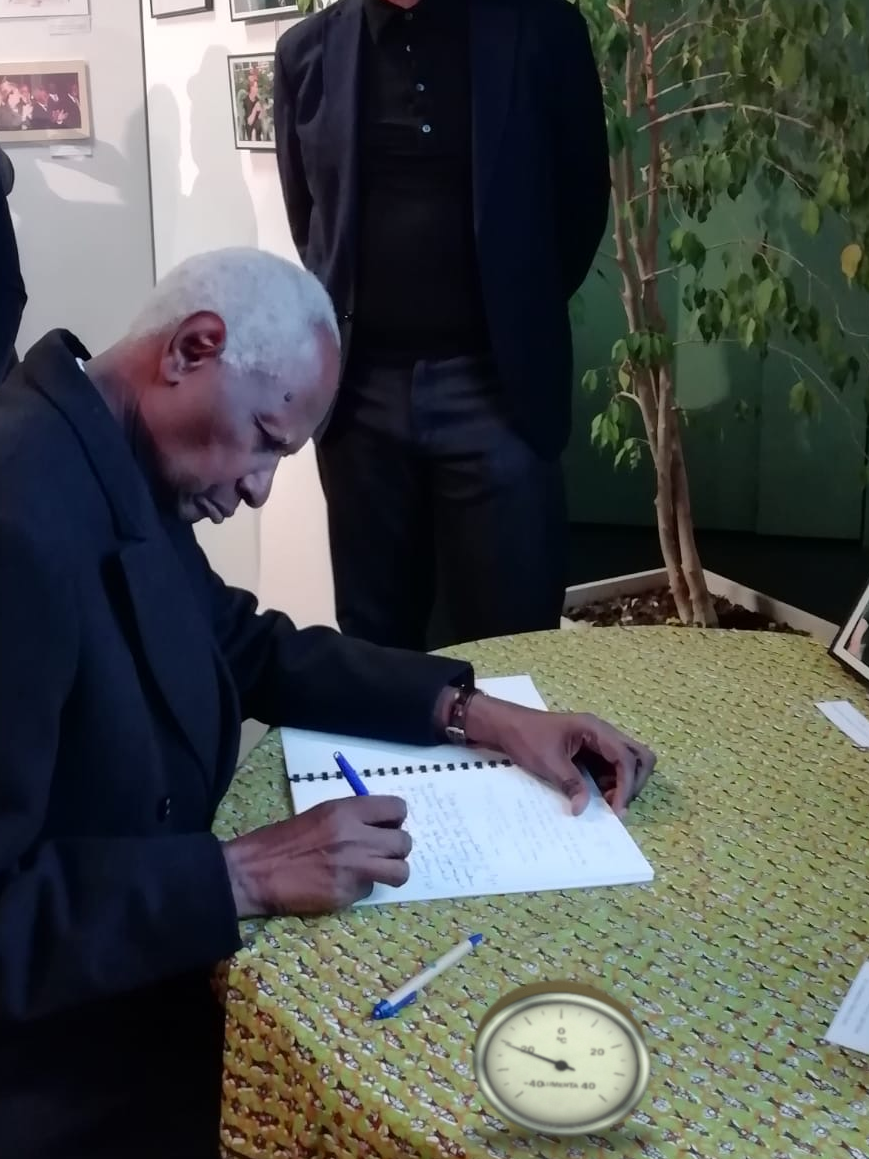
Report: -20°C
